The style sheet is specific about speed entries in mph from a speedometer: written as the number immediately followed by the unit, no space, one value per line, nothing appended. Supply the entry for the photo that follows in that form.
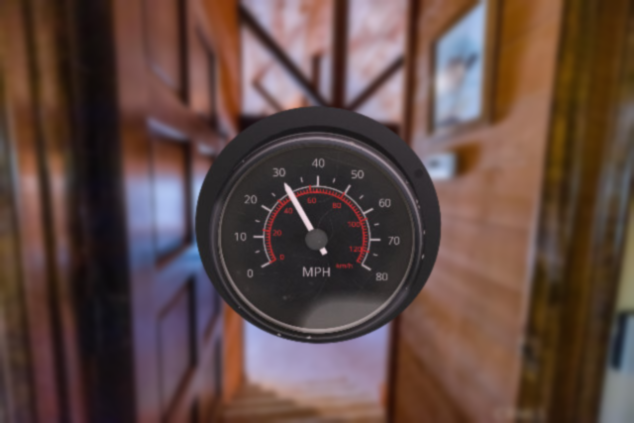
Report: 30mph
